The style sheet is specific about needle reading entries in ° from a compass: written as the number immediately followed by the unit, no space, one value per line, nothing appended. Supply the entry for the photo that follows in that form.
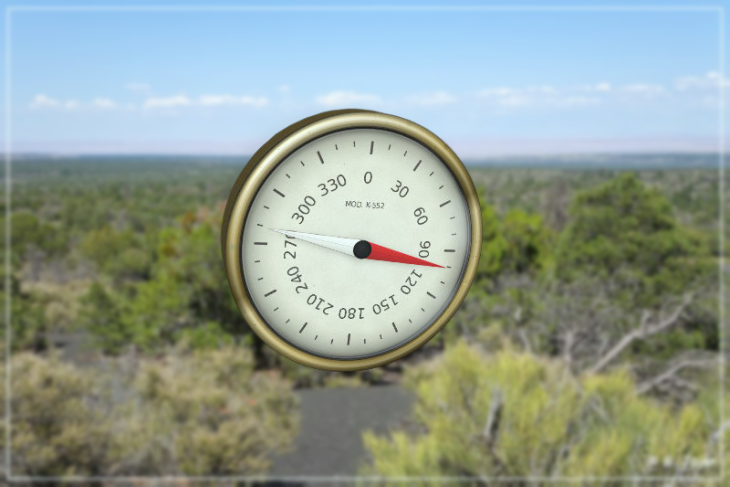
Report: 100°
